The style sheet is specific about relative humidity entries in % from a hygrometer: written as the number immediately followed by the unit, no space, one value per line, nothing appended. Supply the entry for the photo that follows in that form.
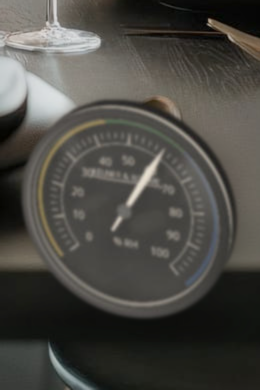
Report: 60%
